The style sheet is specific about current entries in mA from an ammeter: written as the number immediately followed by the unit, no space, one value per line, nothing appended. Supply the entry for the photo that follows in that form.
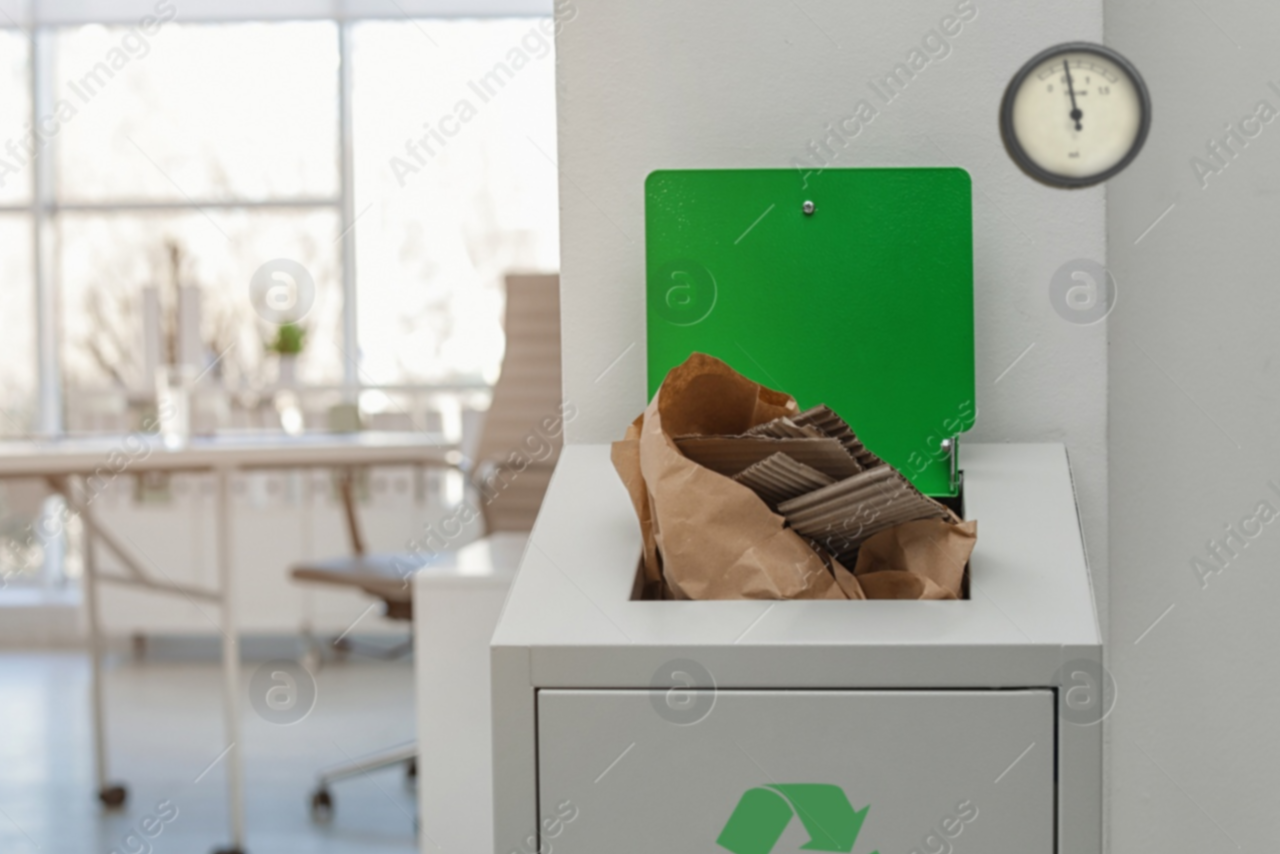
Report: 0.5mA
